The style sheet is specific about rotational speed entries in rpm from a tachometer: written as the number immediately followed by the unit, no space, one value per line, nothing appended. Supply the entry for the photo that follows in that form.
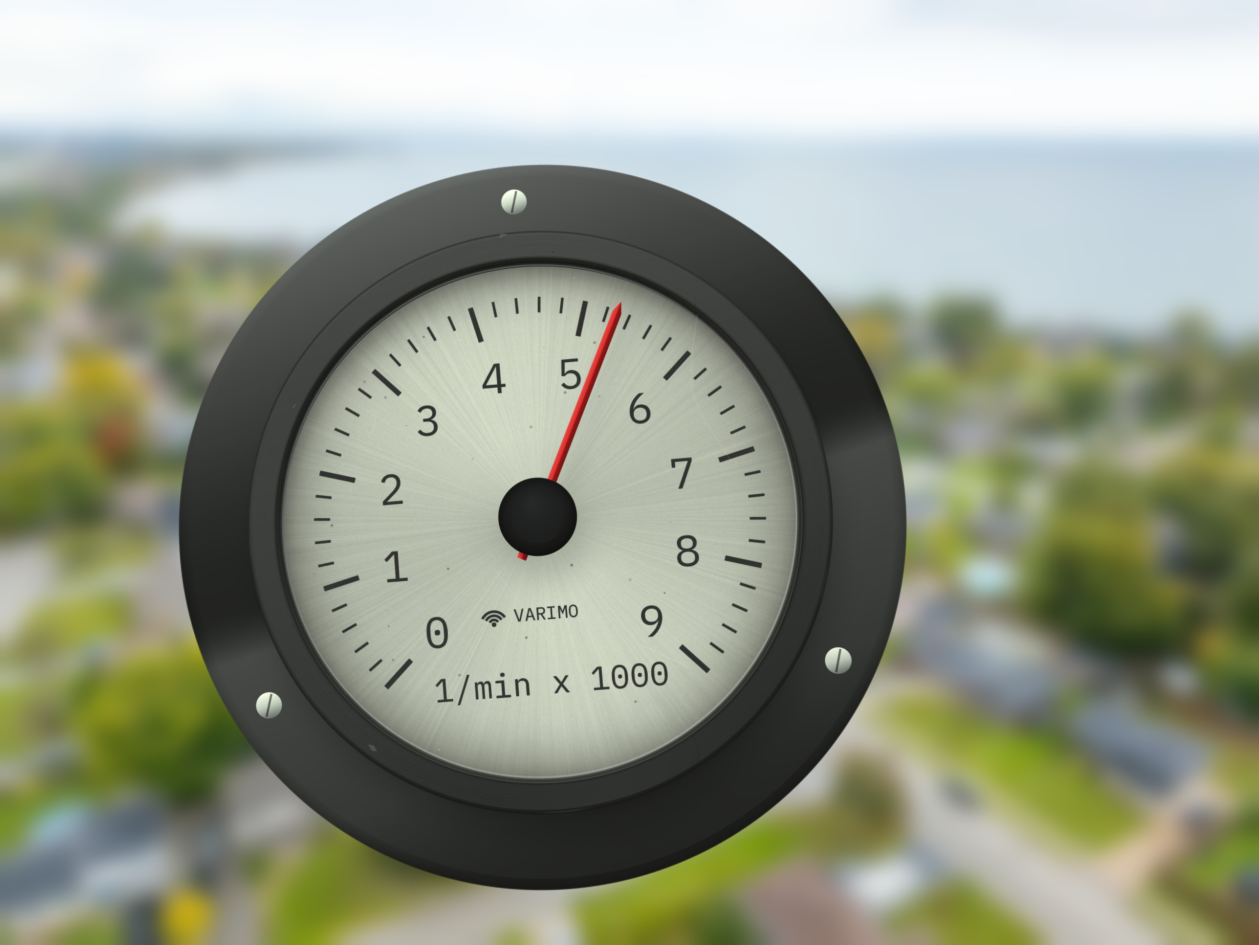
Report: 5300rpm
